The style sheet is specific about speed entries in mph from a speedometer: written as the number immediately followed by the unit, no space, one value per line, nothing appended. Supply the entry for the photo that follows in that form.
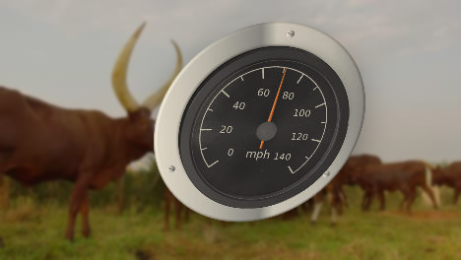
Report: 70mph
